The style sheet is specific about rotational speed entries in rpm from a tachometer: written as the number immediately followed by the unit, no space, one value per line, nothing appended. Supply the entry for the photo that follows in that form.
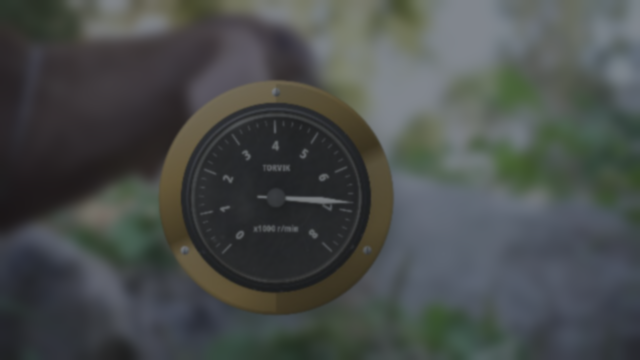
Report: 6800rpm
